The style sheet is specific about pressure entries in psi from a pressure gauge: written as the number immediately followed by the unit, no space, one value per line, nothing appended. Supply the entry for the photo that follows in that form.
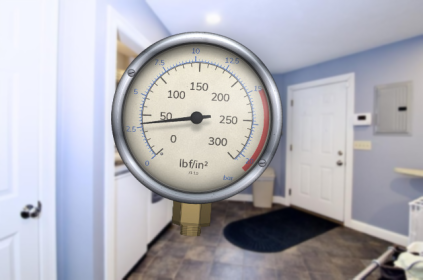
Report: 40psi
